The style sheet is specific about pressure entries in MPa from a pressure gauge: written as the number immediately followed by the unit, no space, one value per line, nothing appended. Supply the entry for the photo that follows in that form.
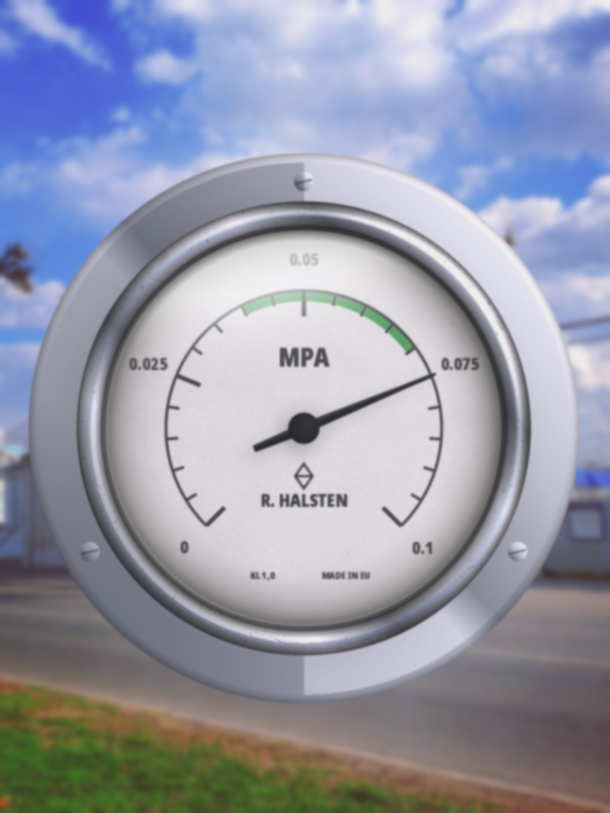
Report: 0.075MPa
